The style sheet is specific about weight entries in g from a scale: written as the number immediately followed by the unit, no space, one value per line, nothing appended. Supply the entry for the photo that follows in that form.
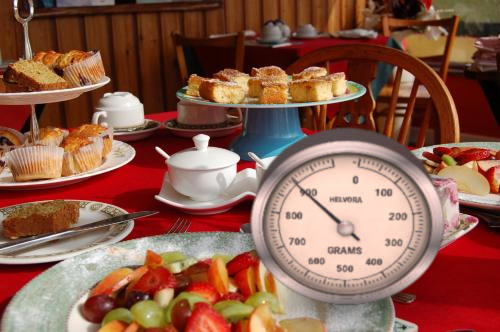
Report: 900g
